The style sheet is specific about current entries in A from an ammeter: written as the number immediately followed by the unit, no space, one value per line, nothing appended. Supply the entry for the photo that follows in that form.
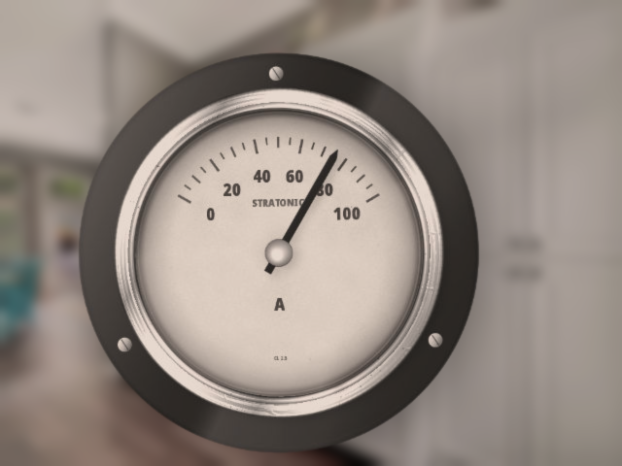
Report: 75A
